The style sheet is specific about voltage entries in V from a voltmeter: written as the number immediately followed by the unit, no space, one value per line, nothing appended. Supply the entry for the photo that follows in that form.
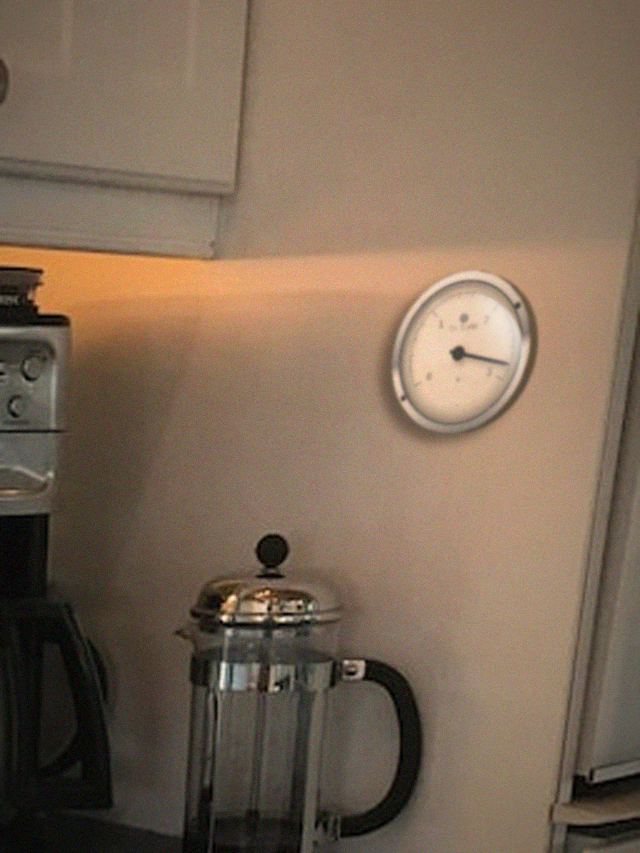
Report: 2.8V
